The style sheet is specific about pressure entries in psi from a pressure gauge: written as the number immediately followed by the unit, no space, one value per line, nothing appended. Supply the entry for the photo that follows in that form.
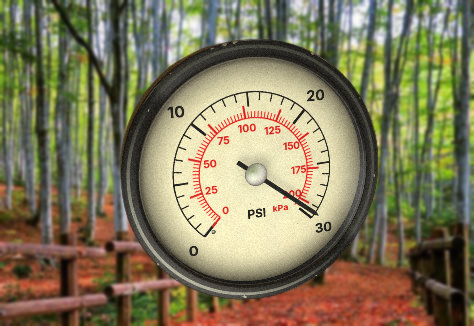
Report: 29.5psi
